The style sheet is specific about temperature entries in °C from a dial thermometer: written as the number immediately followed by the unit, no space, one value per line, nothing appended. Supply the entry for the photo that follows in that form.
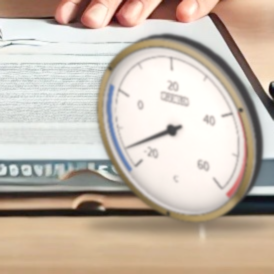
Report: -15°C
